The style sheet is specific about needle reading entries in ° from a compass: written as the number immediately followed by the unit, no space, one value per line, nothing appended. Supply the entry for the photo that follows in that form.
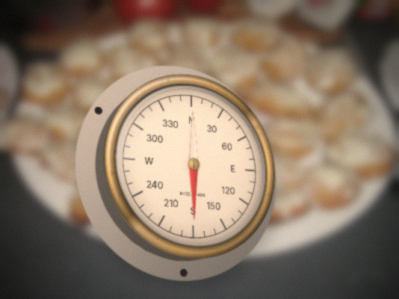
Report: 180°
